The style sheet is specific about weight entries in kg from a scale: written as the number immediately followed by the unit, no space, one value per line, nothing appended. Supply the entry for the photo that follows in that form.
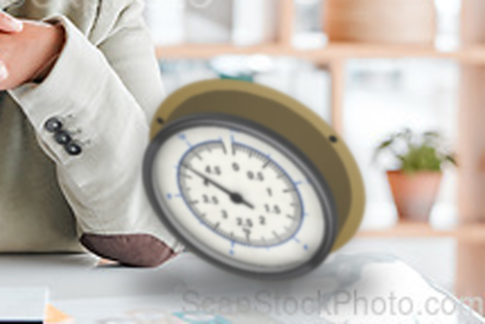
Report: 4.25kg
